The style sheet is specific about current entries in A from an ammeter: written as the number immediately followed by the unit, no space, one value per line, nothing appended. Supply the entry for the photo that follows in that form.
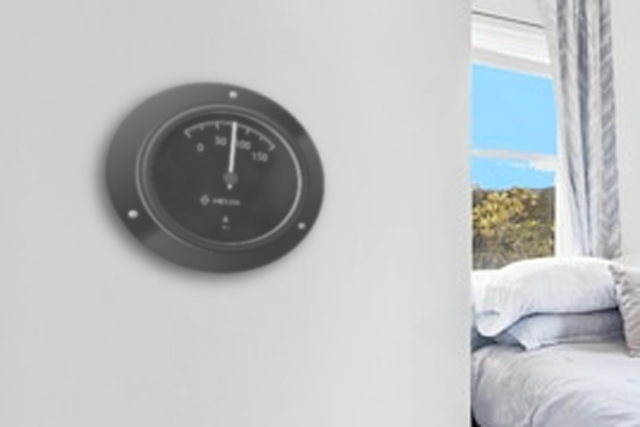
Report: 75A
